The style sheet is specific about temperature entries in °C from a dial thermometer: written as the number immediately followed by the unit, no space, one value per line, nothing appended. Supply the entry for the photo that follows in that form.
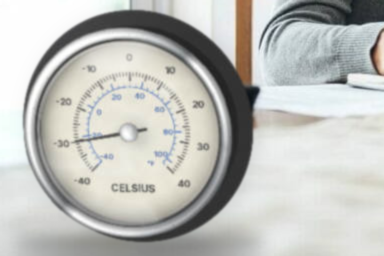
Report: -30°C
